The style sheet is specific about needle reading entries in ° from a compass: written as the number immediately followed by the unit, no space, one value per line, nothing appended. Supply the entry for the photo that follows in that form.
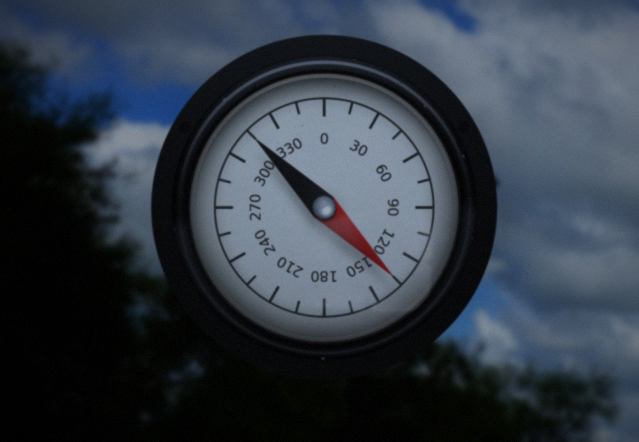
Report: 135°
